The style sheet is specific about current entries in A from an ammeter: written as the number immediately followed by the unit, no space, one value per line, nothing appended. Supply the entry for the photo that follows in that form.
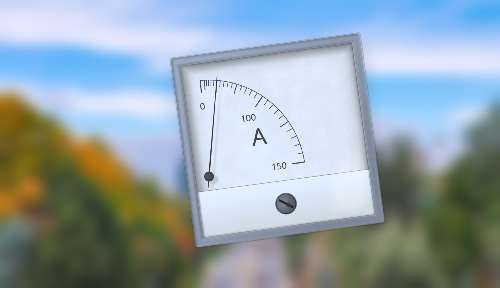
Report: 50A
